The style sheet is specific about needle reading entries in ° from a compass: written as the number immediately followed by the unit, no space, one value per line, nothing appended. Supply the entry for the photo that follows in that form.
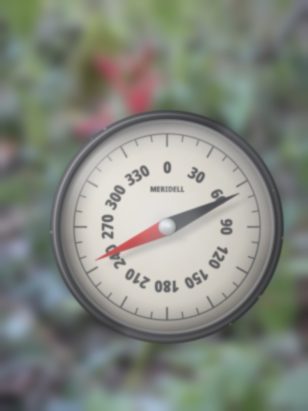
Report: 245°
